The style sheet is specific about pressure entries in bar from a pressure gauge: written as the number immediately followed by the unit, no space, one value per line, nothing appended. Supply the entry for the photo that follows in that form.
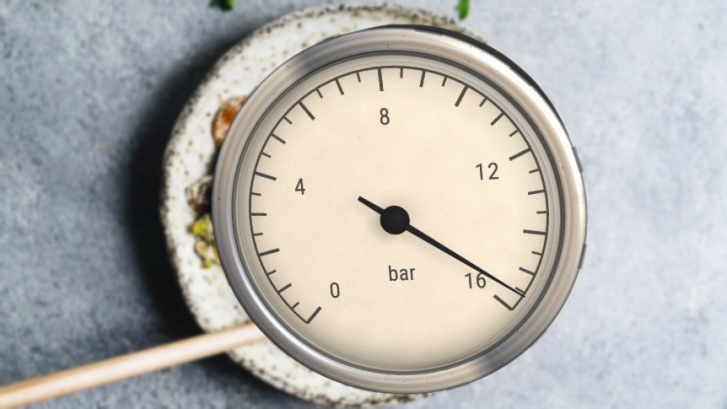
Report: 15.5bar
